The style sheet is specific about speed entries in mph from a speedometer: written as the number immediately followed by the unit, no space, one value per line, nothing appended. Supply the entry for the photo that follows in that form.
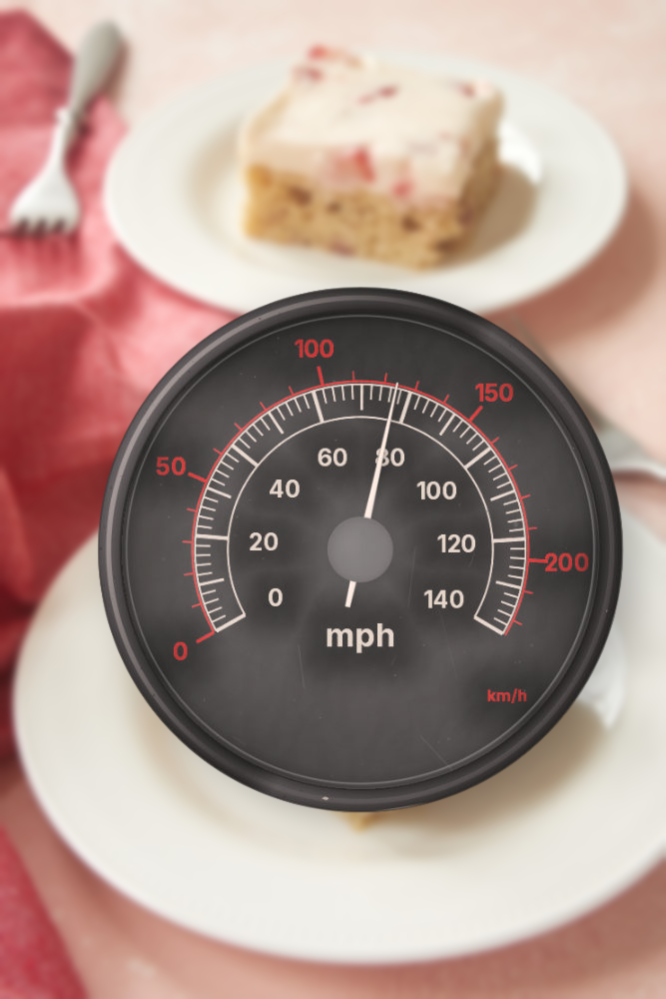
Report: 77mph
